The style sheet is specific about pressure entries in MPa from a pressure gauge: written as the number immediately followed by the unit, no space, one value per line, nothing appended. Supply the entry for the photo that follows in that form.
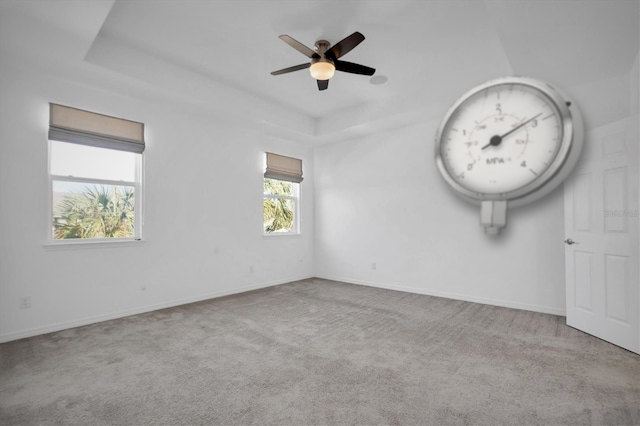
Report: 2.9MPa
